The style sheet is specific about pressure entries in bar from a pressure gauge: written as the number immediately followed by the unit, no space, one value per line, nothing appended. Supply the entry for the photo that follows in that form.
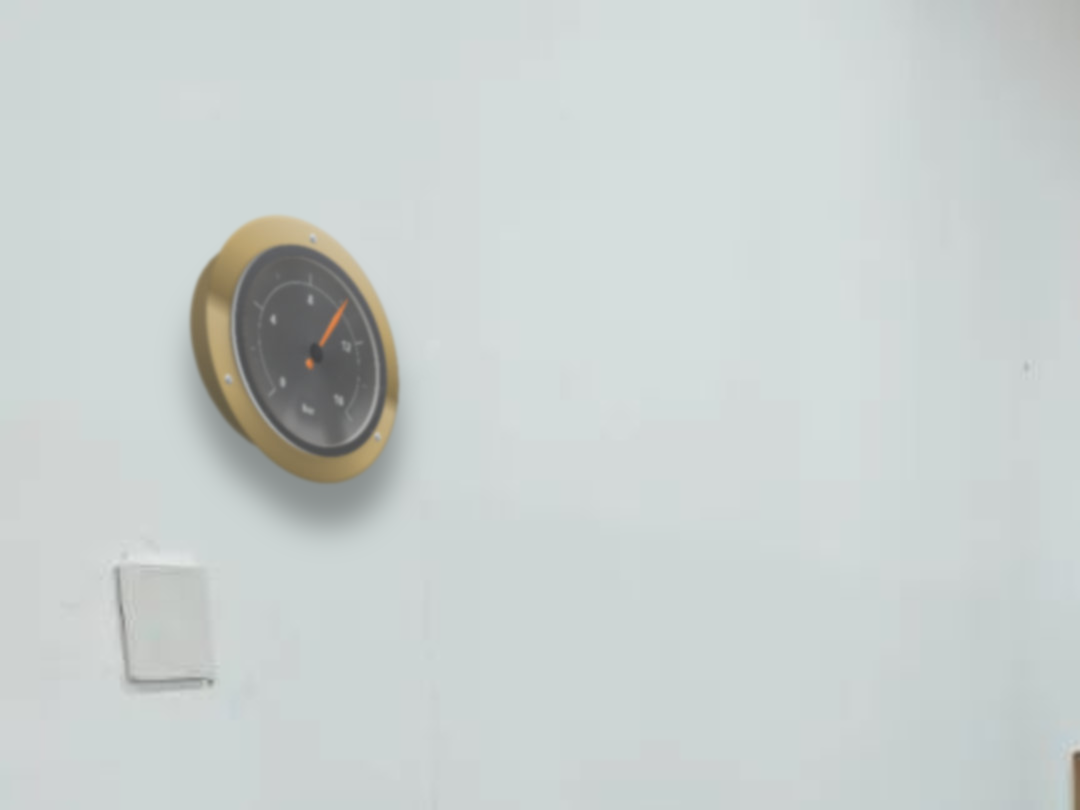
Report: 10bar
